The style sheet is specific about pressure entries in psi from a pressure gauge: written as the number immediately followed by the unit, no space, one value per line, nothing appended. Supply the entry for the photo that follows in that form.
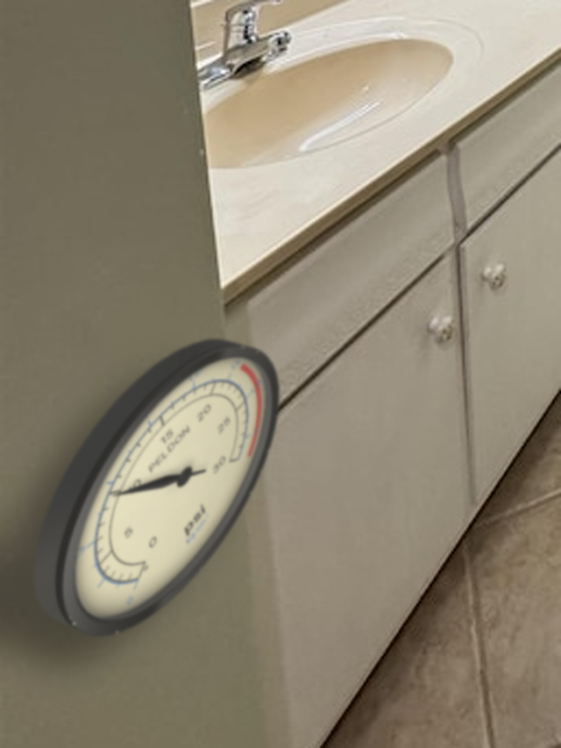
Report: 10psi
